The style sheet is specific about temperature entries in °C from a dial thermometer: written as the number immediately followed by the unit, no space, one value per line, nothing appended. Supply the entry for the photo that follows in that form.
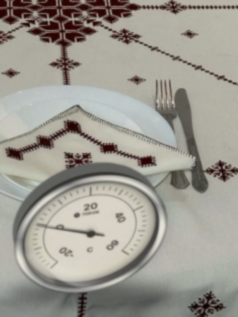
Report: 0°C
